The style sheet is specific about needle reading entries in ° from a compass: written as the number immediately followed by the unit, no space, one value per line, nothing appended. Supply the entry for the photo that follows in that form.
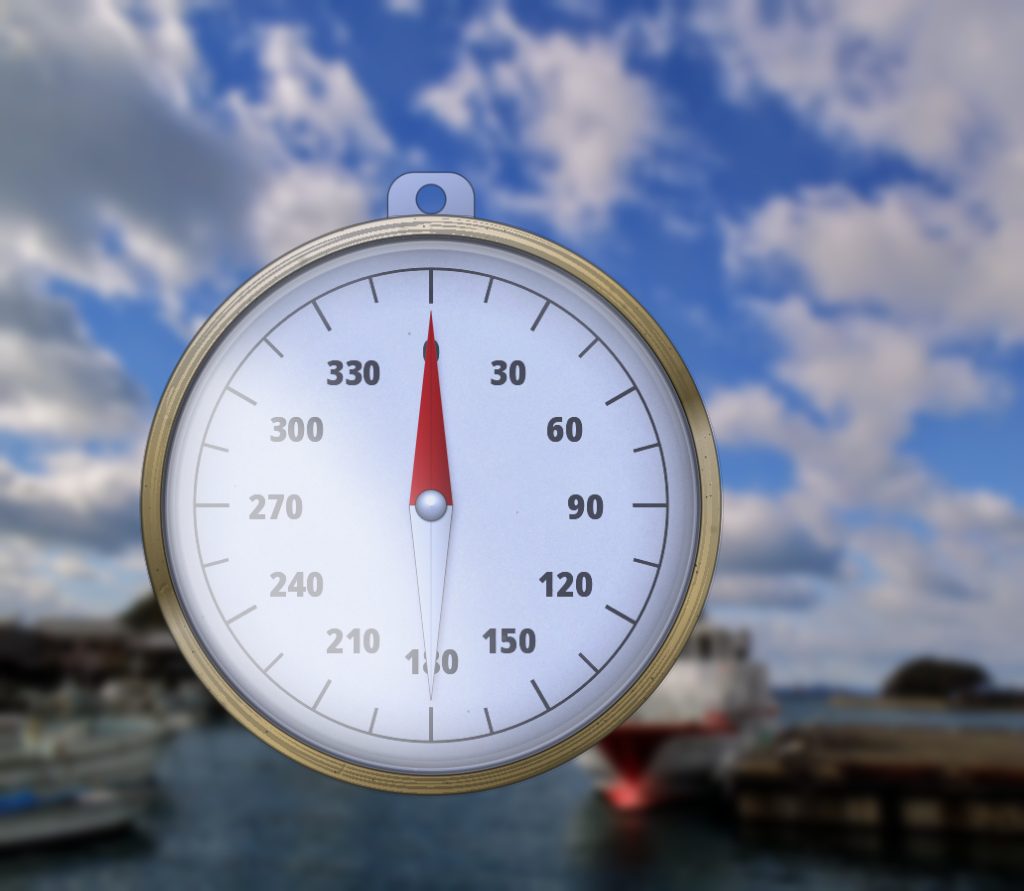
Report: 0°
